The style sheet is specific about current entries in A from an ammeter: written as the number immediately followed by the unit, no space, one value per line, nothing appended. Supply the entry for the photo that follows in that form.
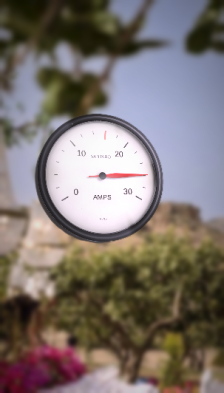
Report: 26A
